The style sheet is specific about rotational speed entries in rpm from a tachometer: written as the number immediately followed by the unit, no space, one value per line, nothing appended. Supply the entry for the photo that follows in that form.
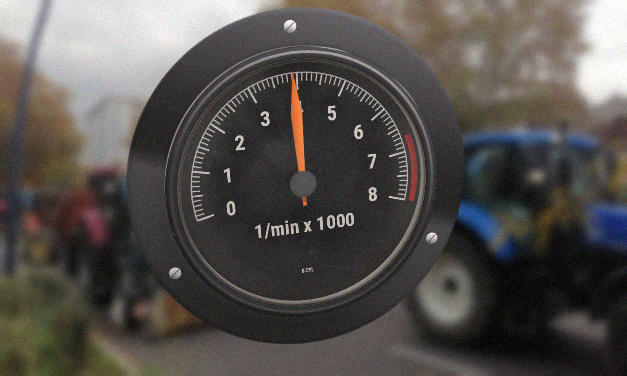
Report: 3900rpm
